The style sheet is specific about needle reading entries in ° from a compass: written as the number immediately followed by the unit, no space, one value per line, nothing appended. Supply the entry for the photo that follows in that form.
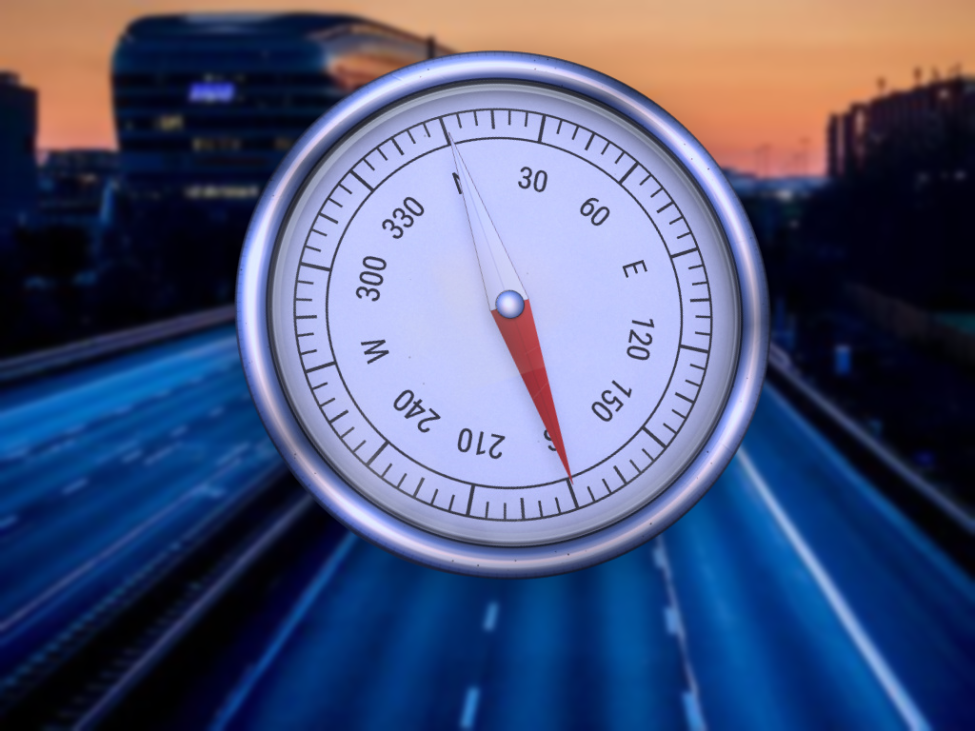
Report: 180°
